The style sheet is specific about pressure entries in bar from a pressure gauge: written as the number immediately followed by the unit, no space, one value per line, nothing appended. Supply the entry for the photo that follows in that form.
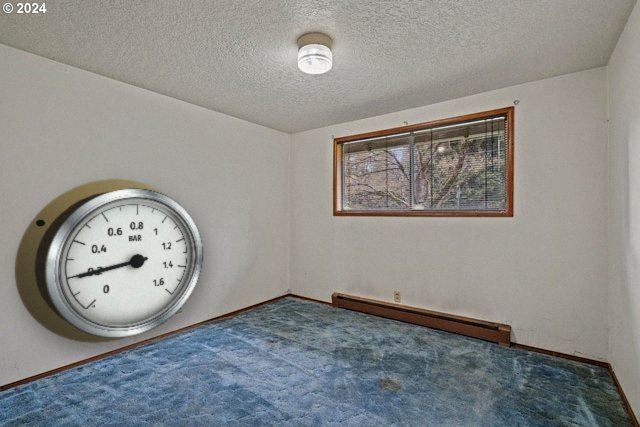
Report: 0.2bar
